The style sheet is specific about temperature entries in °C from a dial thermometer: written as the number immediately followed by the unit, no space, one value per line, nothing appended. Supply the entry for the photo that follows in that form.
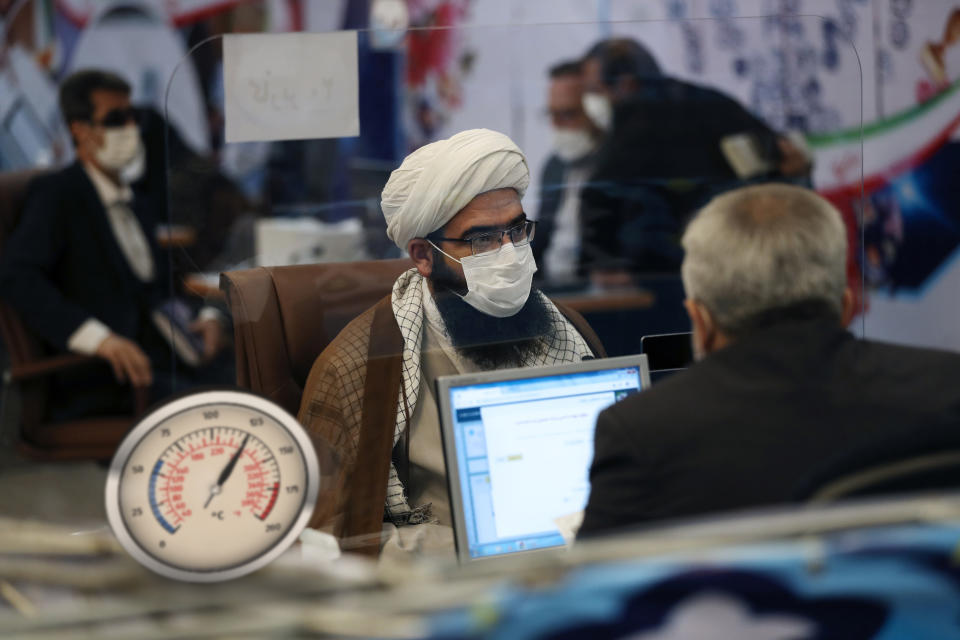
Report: 125°C
